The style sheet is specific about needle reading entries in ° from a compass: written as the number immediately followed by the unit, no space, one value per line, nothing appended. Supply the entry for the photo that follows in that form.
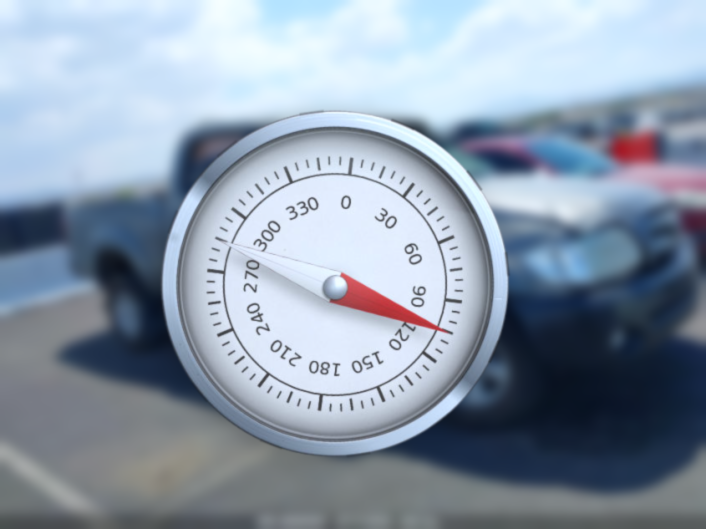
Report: 105°
